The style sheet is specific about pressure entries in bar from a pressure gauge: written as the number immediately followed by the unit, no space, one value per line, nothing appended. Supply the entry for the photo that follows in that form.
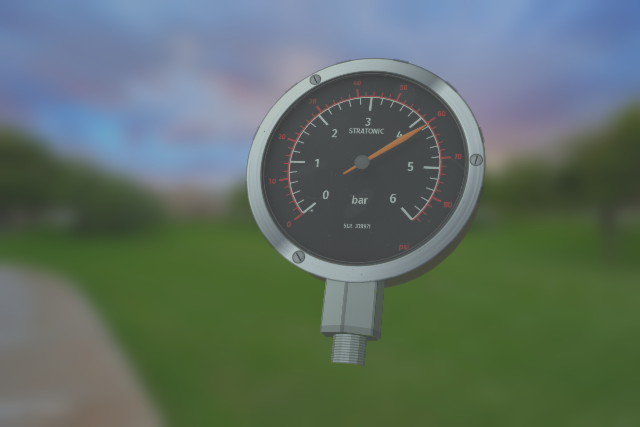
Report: 4.2bar
